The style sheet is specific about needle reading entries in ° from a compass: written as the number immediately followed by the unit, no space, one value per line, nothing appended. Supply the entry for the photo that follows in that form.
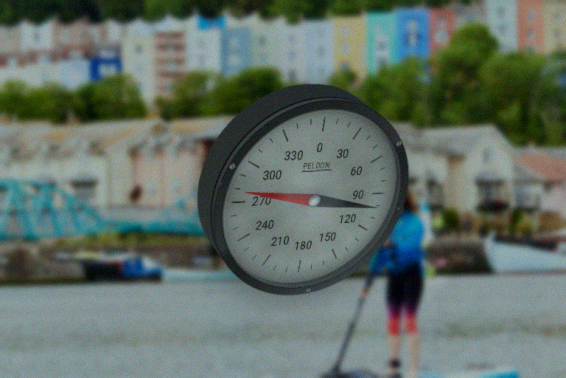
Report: 280°
